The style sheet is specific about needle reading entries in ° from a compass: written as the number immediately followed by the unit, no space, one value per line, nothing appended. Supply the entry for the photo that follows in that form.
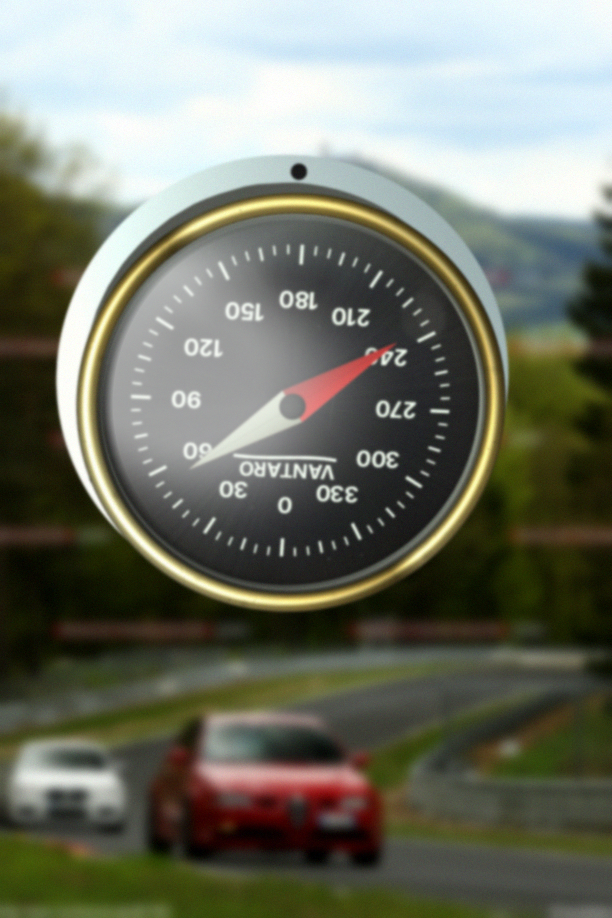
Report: 235°
